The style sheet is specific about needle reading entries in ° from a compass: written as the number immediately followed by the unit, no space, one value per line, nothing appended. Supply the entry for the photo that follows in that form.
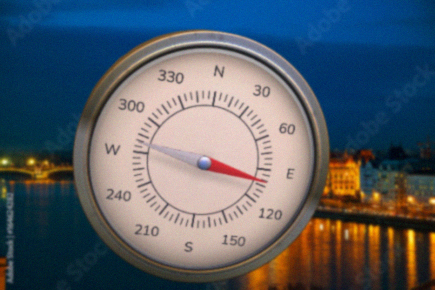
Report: 100°
